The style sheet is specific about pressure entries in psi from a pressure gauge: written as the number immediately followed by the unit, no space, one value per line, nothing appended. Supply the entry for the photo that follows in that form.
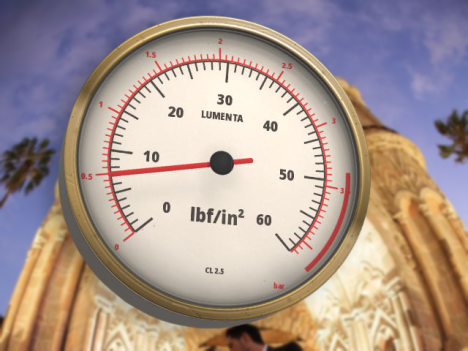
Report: 7psi
